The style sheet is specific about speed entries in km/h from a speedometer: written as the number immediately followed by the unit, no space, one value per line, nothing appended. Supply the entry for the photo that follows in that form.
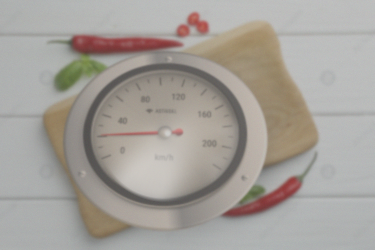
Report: 20km/h
